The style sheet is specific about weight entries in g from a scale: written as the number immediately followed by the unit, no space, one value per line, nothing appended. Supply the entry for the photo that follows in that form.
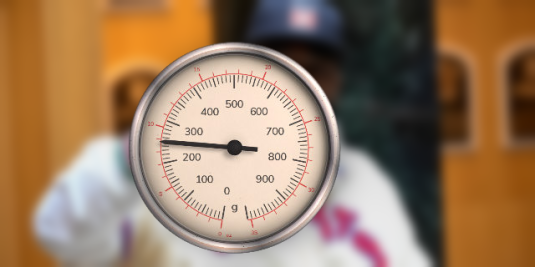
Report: 250g
